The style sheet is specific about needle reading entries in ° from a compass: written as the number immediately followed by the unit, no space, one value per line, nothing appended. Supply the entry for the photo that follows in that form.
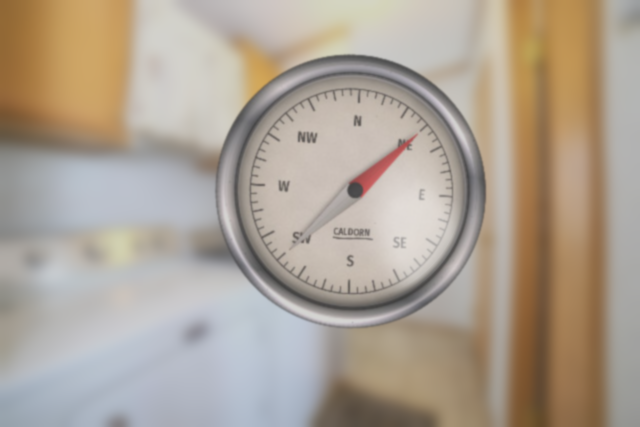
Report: 45°
